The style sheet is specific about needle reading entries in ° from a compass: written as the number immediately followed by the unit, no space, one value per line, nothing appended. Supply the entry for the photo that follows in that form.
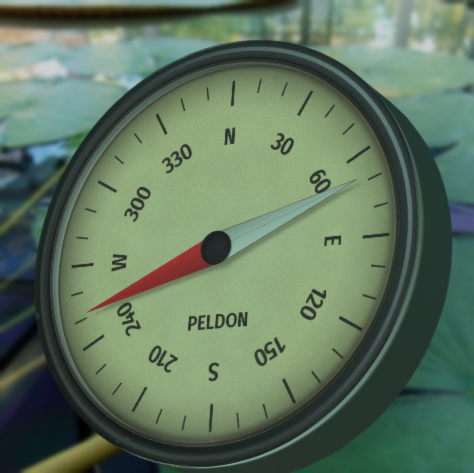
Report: 250°
